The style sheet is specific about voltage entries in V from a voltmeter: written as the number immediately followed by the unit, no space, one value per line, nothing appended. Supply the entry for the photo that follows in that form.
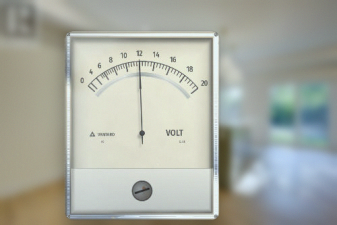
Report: 12V
